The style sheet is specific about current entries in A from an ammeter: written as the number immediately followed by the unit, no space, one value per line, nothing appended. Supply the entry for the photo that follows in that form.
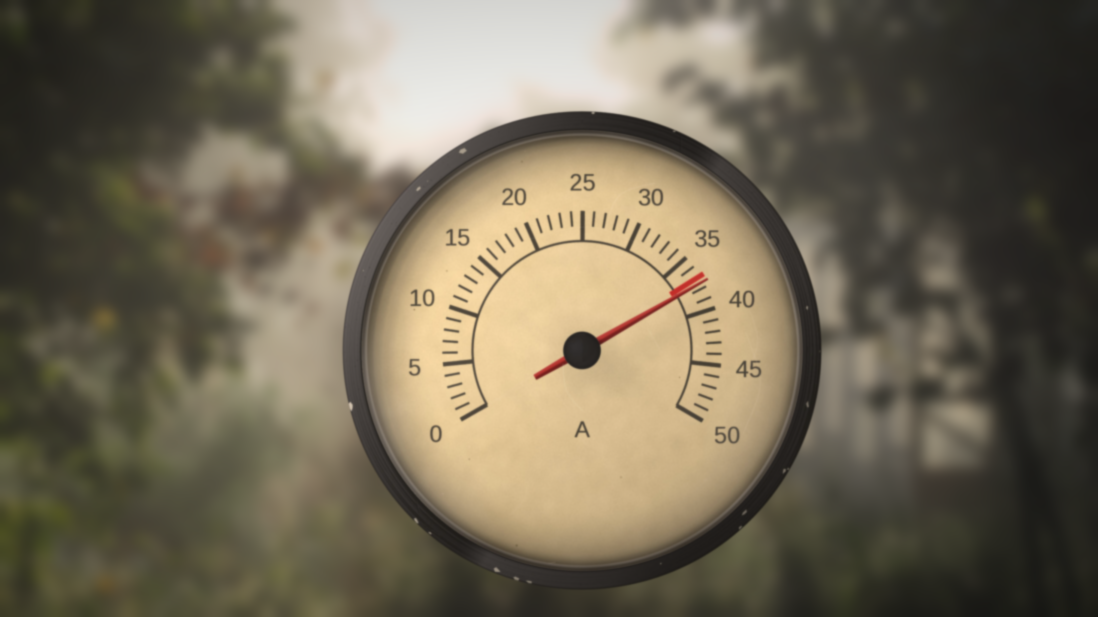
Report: 37.5A
